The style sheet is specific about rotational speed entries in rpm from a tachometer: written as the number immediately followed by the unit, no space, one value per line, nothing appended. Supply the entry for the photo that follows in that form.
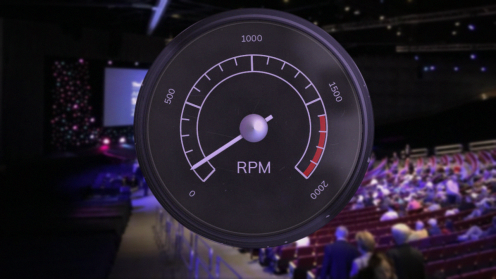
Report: 100rpm
